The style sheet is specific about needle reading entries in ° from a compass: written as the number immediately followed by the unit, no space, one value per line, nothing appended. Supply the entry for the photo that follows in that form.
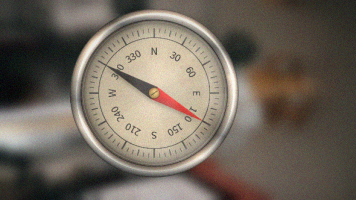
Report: 120°
